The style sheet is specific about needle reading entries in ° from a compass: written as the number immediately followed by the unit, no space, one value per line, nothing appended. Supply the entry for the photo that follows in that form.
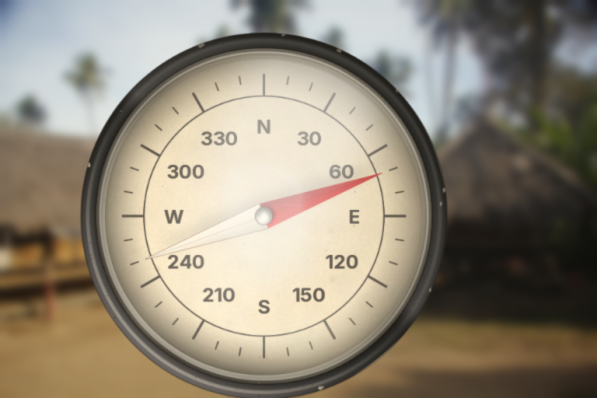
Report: 70°
